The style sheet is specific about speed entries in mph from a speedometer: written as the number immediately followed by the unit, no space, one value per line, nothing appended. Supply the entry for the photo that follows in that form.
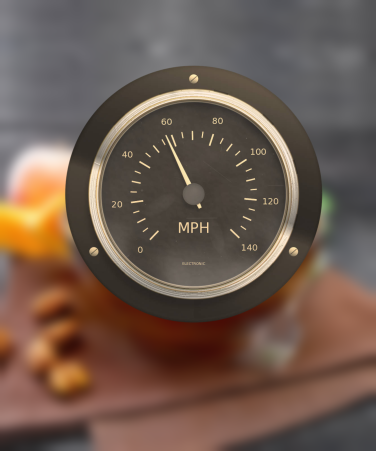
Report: 57.5mph
